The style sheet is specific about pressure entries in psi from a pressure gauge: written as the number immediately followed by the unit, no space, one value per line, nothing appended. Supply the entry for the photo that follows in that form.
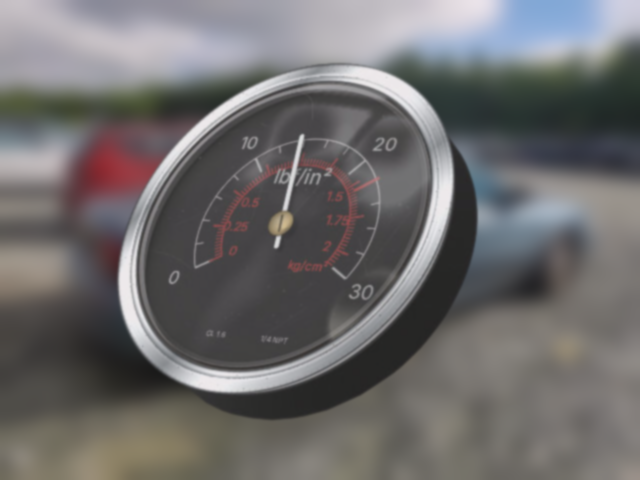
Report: 14psi
